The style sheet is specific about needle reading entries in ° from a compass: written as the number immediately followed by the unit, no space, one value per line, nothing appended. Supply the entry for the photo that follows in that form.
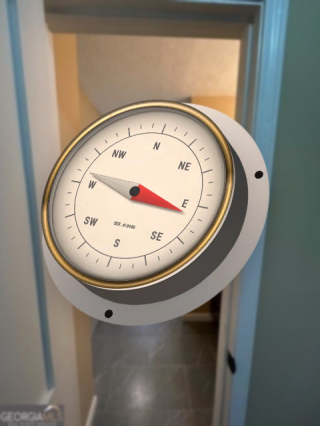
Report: 100°
